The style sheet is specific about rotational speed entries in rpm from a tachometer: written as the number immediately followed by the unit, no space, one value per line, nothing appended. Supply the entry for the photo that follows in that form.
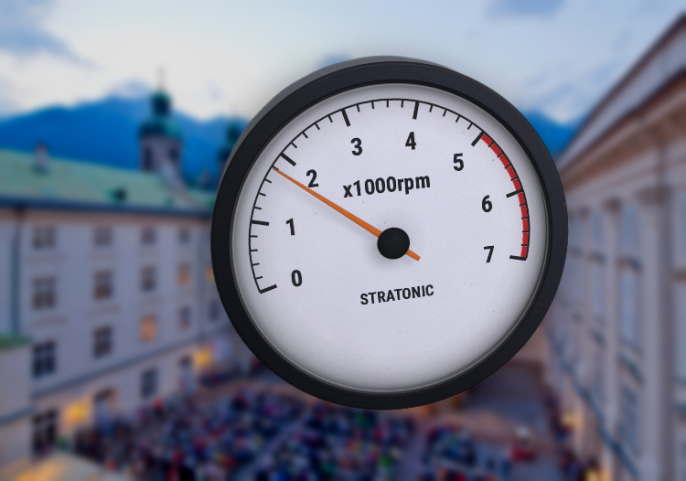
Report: 1800rpm
